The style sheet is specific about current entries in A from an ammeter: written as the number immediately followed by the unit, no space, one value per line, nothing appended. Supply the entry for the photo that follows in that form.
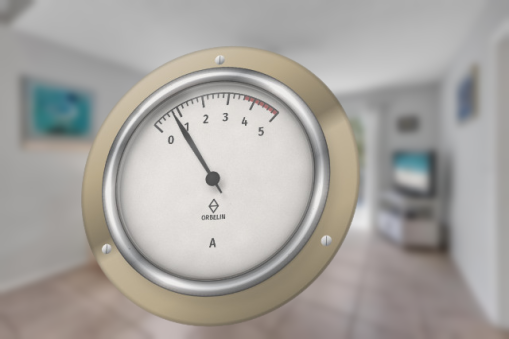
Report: 0.8A
